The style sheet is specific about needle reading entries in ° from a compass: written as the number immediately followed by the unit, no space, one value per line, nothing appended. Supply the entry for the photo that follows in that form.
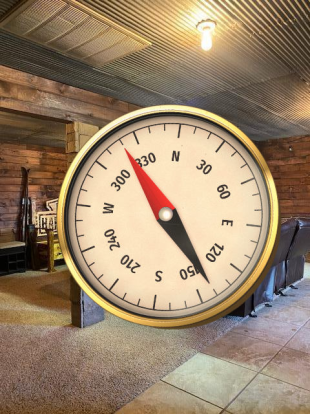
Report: 320°
